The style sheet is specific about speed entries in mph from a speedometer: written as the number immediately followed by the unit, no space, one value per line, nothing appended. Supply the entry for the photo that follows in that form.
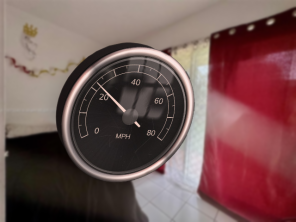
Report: 22.5mph
